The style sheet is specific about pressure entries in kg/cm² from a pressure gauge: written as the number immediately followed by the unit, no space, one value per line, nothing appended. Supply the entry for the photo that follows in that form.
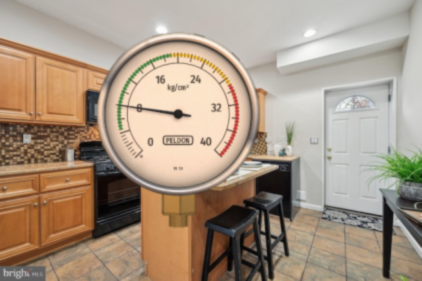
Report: 8kg/cm²
